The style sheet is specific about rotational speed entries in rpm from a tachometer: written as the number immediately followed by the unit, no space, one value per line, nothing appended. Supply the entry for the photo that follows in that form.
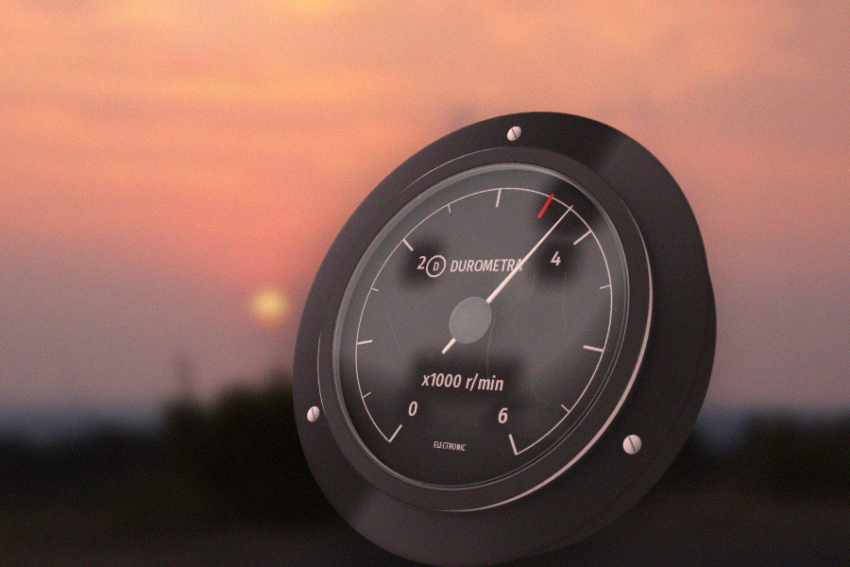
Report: 3750rpm
